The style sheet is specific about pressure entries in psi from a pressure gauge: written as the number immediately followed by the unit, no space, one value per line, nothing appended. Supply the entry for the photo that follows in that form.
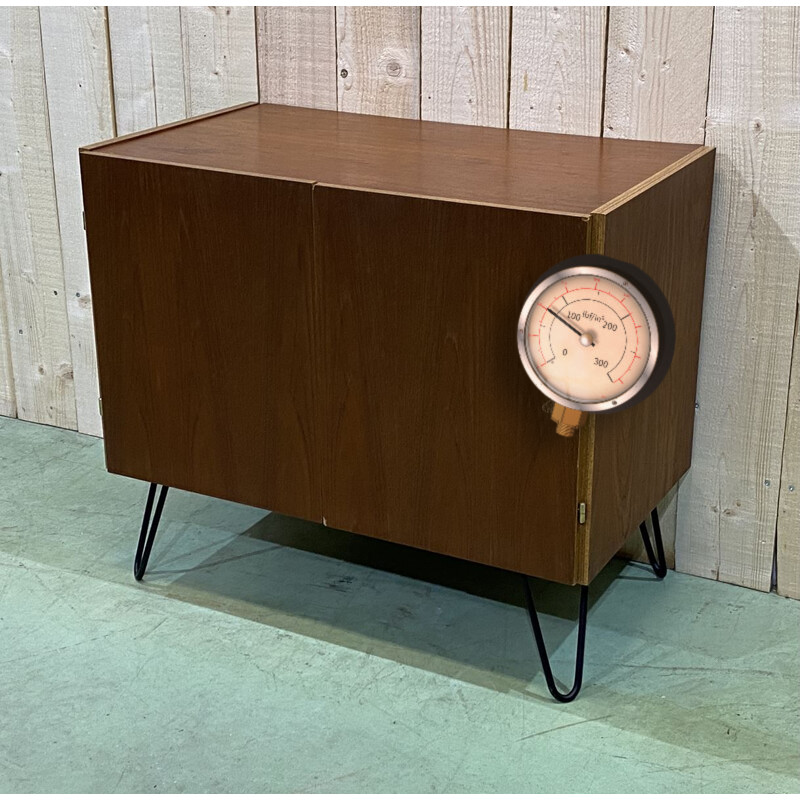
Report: 75psi
